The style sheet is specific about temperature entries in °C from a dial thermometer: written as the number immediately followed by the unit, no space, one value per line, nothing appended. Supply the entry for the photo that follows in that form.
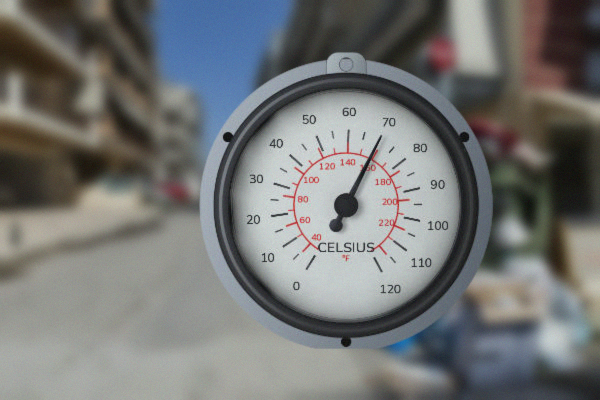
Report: 70°C
